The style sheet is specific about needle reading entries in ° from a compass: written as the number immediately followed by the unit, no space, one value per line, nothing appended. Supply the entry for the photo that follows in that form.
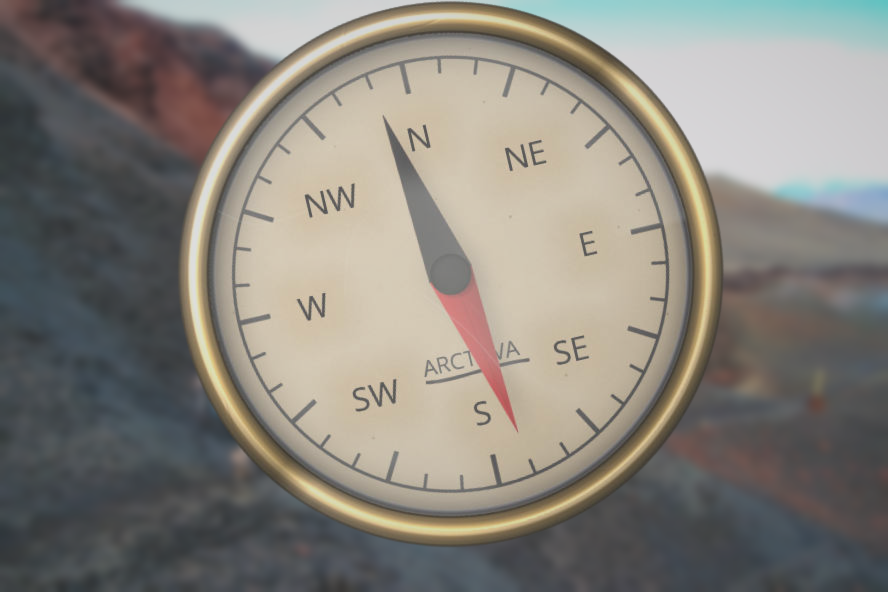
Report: 170°
